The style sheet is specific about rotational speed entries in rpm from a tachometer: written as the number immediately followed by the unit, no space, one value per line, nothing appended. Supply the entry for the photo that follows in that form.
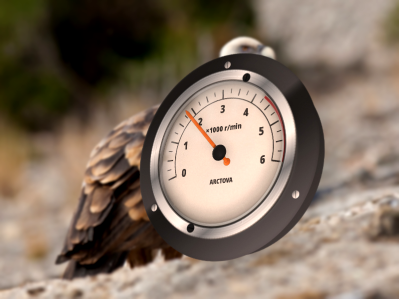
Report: 1875rpm
